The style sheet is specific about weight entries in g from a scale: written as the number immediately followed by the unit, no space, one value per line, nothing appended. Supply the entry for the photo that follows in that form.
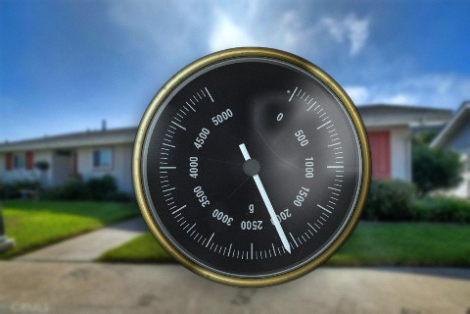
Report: 2100g
